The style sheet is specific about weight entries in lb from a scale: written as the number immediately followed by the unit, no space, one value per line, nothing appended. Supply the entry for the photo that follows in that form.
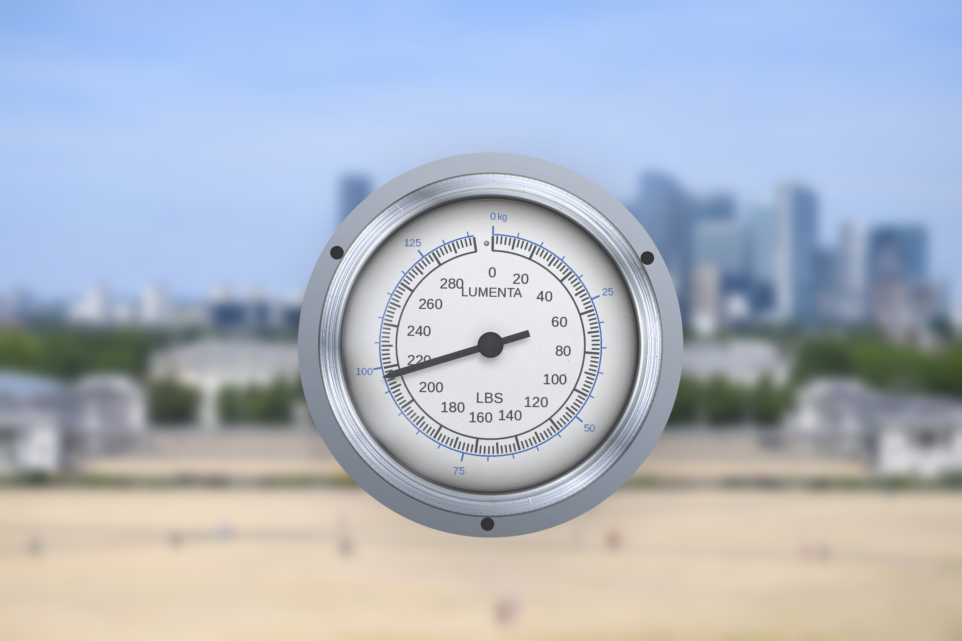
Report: 216lb
